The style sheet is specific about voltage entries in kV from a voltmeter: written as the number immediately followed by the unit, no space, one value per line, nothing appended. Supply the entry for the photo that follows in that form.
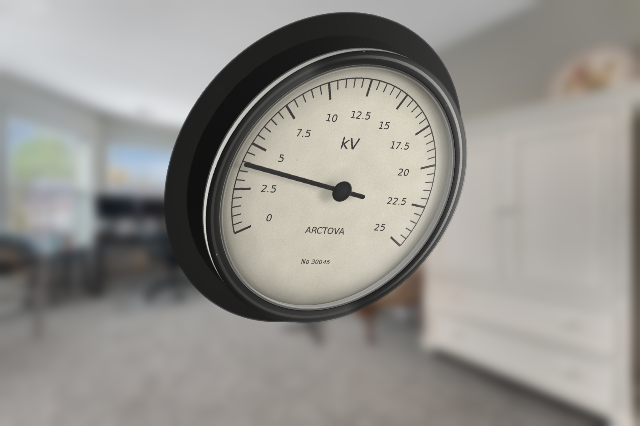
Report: 4kV
